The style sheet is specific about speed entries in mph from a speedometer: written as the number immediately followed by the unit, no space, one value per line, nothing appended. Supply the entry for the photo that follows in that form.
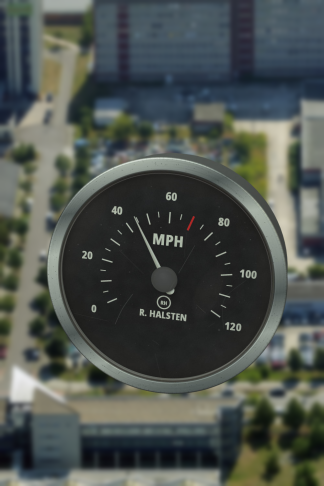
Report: 45mph
